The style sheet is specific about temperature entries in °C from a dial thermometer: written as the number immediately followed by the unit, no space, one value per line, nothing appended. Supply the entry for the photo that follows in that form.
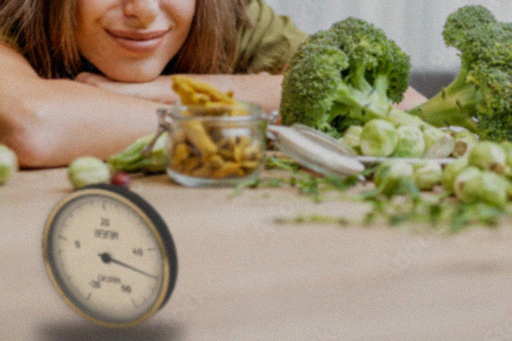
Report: 48°C
